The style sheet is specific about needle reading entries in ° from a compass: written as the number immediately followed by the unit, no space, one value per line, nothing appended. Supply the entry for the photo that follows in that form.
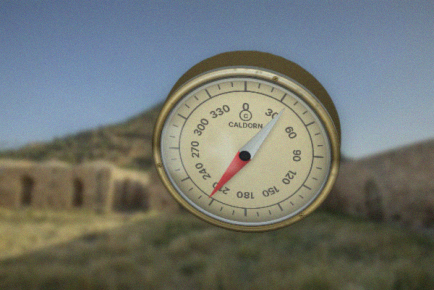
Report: 215°
